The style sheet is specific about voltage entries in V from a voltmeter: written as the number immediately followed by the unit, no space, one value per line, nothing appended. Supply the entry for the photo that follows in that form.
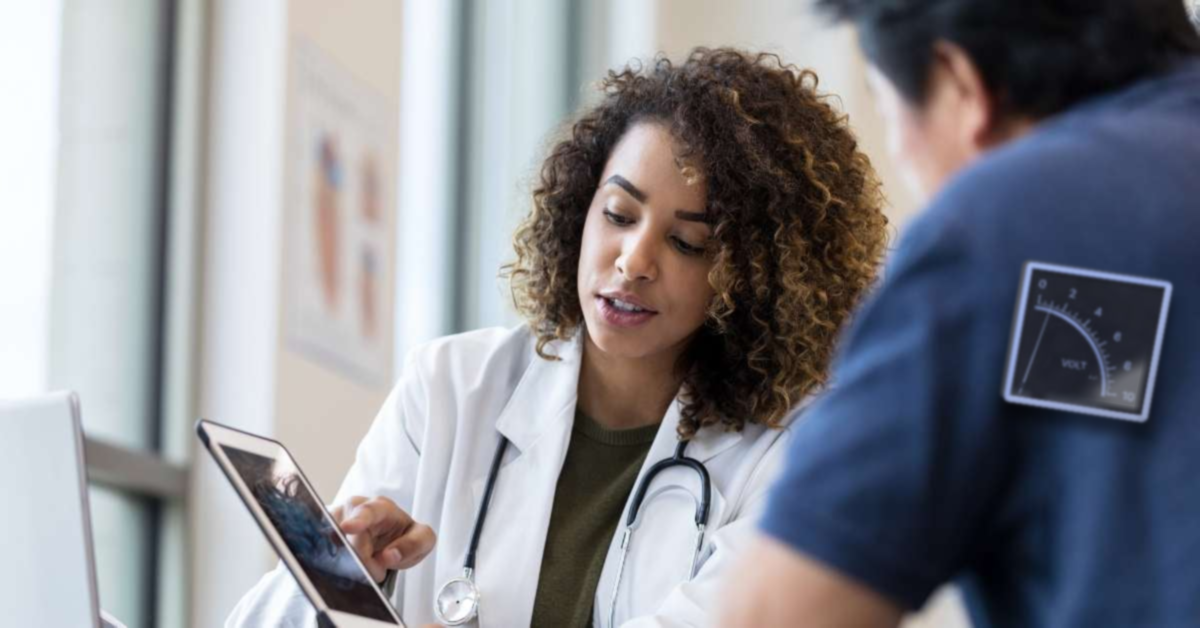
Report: 1V
